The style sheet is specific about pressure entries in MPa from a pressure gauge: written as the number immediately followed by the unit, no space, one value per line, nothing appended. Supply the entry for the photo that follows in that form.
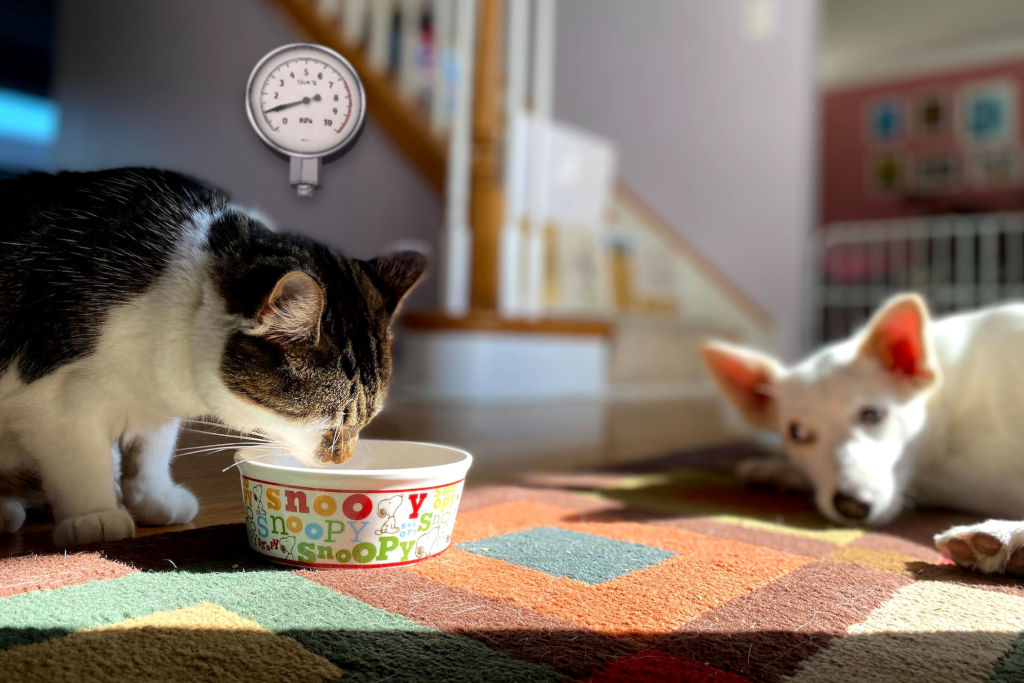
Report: 1MPa
